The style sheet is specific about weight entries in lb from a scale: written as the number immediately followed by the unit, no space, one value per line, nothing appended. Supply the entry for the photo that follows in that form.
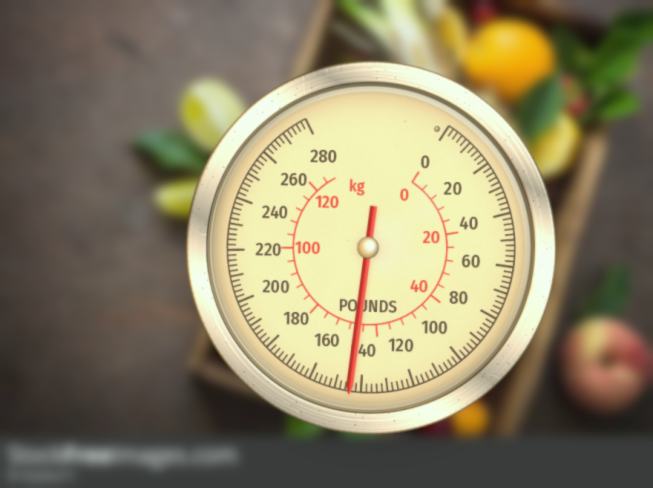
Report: 144lb
